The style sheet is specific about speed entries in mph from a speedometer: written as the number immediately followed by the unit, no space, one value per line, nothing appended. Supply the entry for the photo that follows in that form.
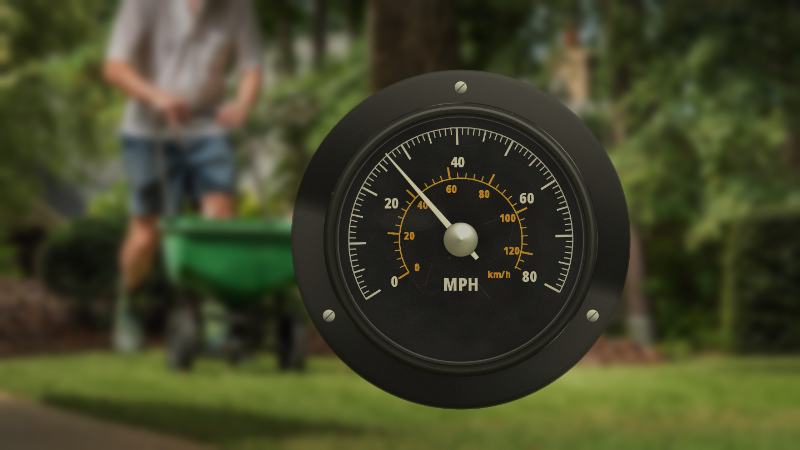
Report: 27mph
